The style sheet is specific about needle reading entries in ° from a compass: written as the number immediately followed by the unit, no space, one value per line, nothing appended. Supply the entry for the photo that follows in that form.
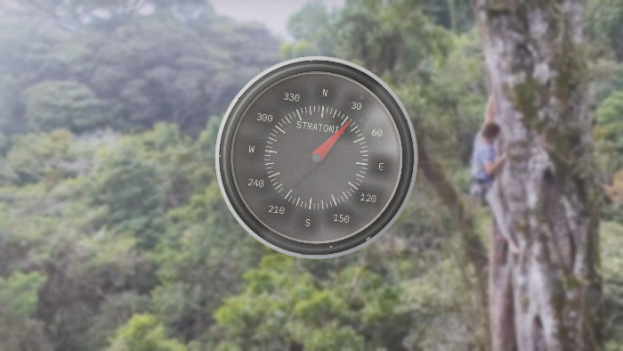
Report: 35°
